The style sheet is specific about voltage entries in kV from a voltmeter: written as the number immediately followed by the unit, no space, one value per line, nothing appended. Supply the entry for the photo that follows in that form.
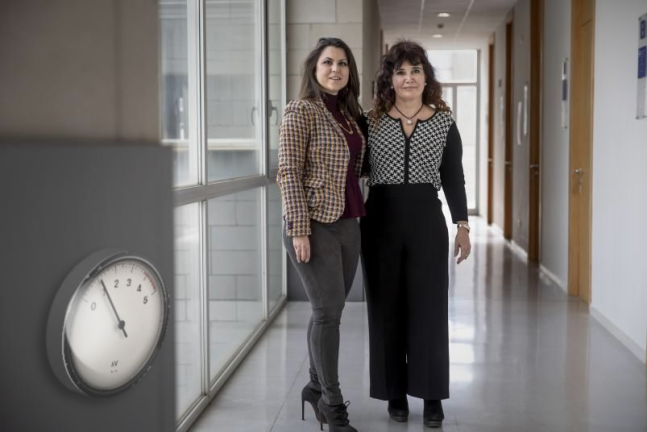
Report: 1kV
